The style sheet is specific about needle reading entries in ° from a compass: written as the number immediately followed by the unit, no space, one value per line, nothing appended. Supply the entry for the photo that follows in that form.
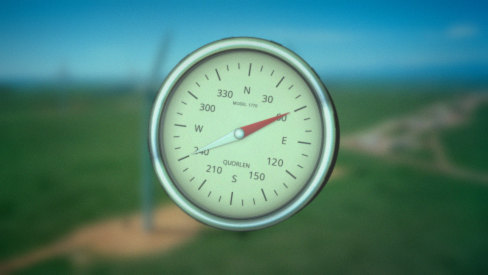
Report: 60°
